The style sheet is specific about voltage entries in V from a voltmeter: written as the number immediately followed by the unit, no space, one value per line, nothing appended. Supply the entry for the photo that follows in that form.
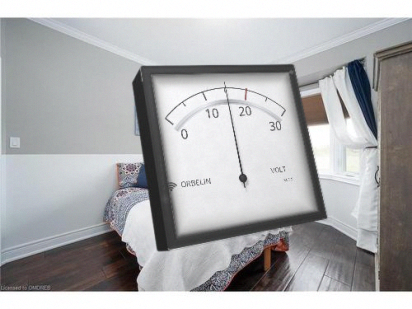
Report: 15V
